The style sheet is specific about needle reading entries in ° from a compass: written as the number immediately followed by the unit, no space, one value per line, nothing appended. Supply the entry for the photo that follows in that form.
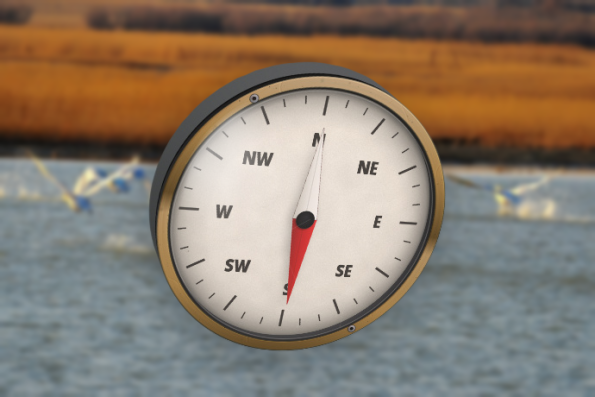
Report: 180°
